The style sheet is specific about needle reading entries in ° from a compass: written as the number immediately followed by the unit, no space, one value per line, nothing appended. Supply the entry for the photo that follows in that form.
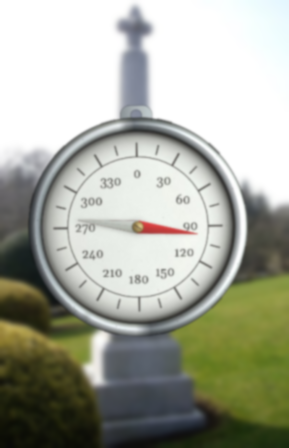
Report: 97.5°
